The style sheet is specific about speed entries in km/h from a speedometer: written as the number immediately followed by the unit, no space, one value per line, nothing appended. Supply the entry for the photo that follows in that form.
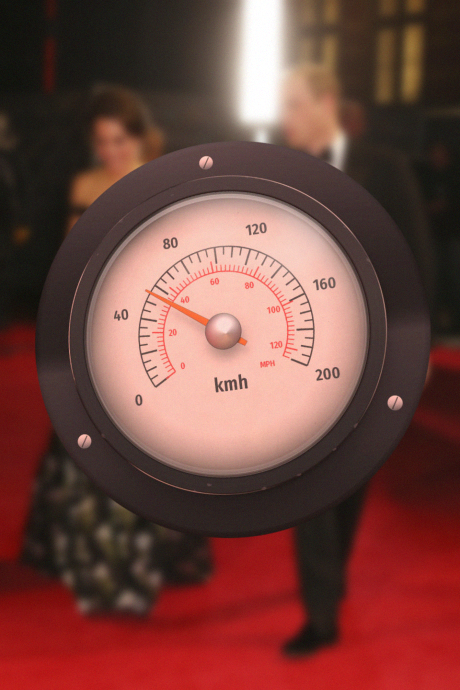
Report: 55km/h
